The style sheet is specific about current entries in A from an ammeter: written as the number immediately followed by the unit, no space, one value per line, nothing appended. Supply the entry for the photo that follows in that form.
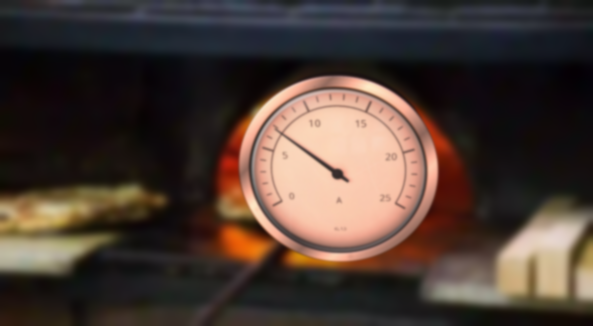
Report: 7A
